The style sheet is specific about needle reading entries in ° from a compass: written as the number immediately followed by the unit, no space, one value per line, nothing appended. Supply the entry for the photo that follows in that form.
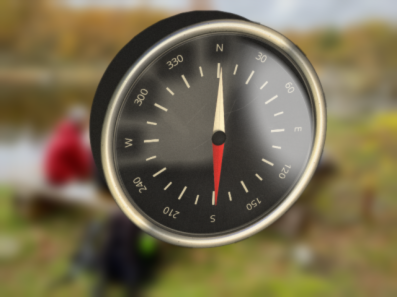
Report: 180°
